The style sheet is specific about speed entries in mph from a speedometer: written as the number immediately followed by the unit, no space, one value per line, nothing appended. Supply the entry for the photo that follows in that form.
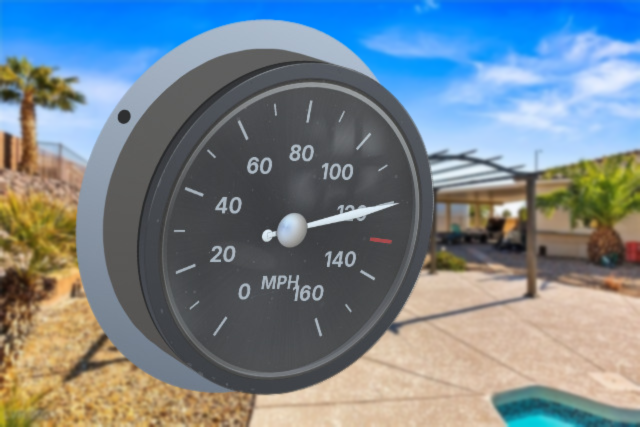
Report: 120mph
